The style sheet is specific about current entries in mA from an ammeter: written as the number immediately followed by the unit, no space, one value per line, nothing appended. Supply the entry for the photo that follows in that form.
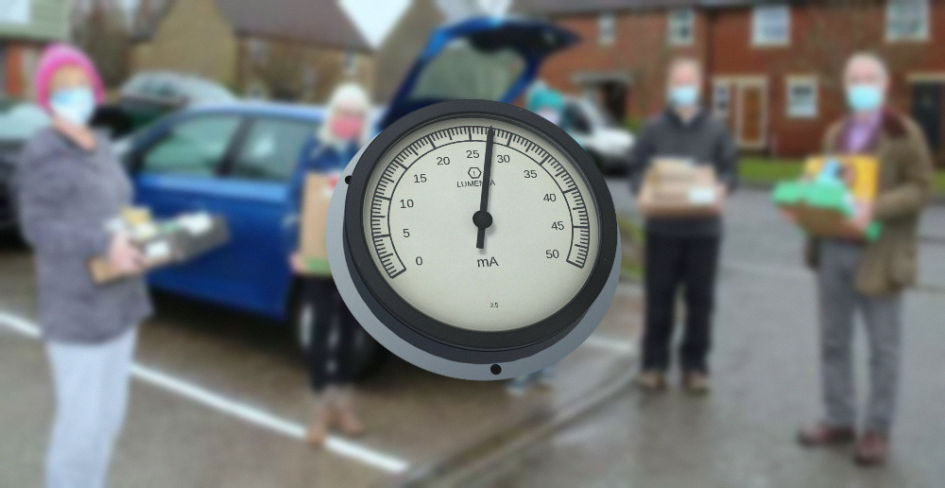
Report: 27.5mA
